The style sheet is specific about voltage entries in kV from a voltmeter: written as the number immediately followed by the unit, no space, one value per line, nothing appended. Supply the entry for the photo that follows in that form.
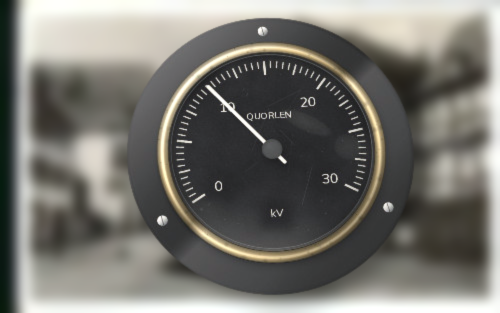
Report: 10kV
